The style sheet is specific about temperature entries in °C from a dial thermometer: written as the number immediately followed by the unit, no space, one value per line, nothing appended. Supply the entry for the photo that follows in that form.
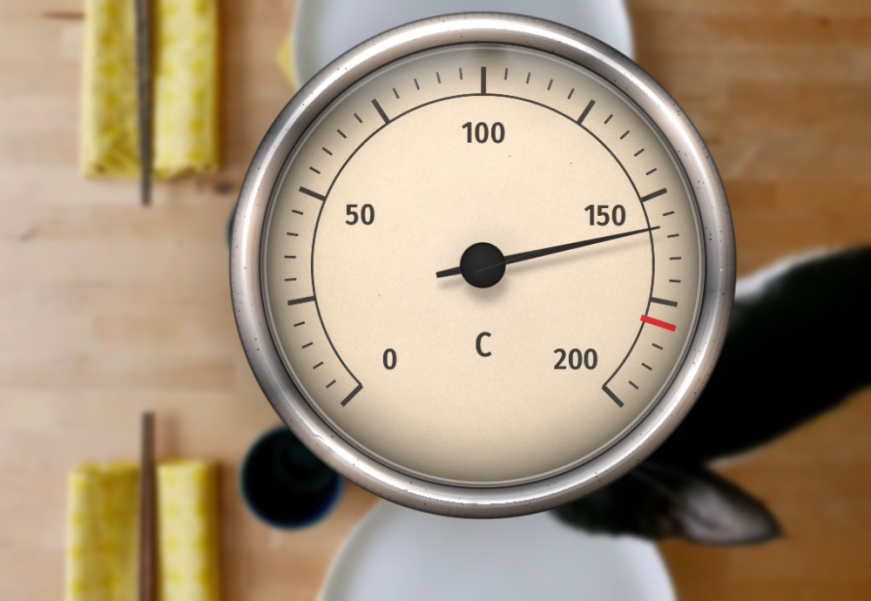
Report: 157.5°C
